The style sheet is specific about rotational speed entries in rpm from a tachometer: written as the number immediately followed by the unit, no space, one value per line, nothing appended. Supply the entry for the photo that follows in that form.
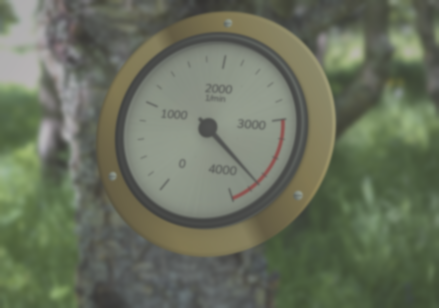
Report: 3700rpm
